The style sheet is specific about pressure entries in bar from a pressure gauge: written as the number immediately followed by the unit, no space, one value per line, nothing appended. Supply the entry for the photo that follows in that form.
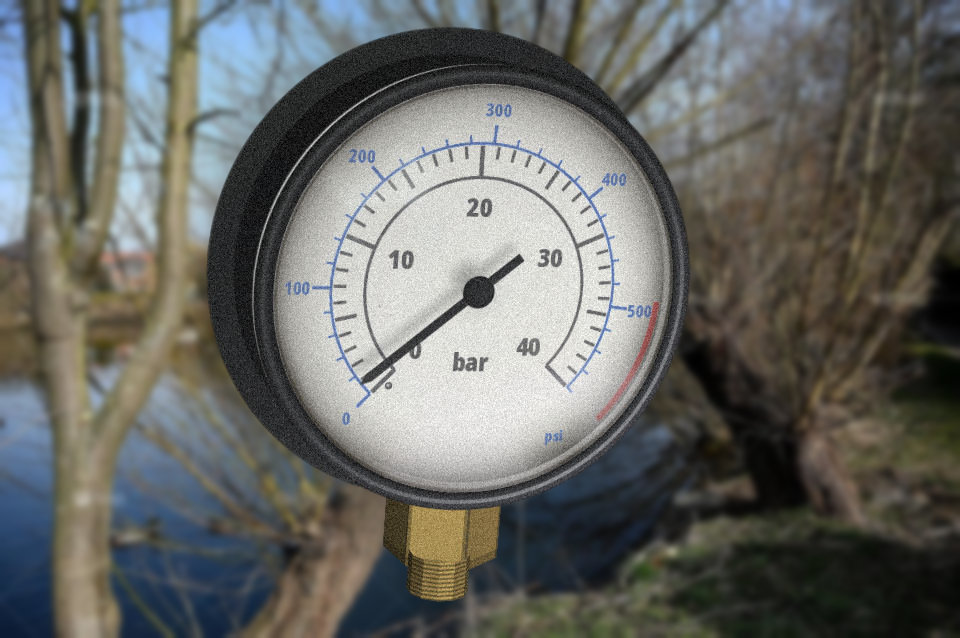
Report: 1bar
